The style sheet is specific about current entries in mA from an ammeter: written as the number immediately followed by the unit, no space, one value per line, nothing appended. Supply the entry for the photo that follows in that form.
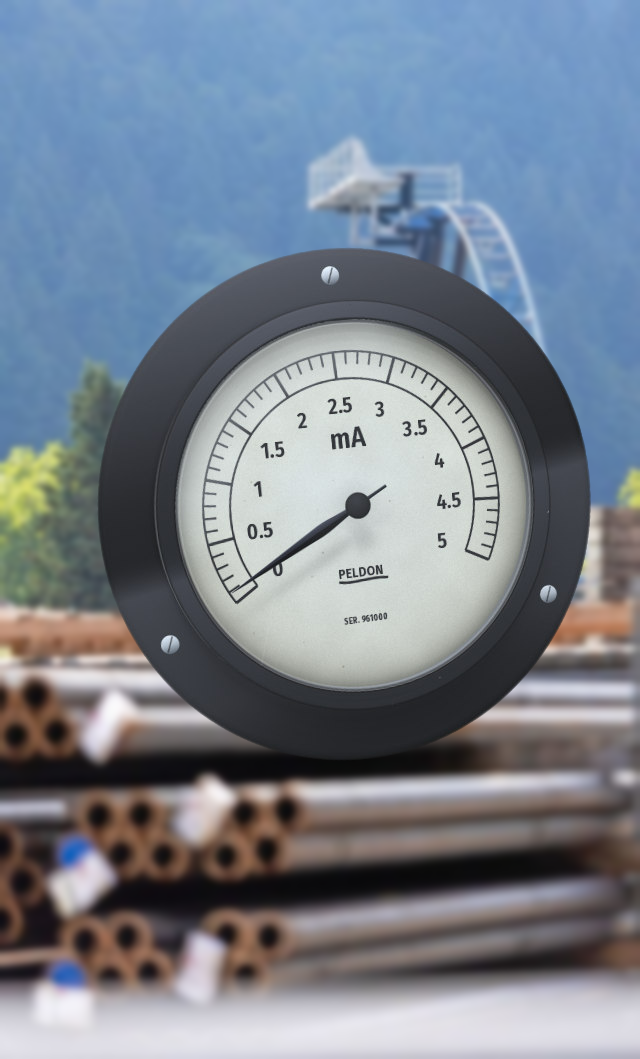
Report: 0.1mA
